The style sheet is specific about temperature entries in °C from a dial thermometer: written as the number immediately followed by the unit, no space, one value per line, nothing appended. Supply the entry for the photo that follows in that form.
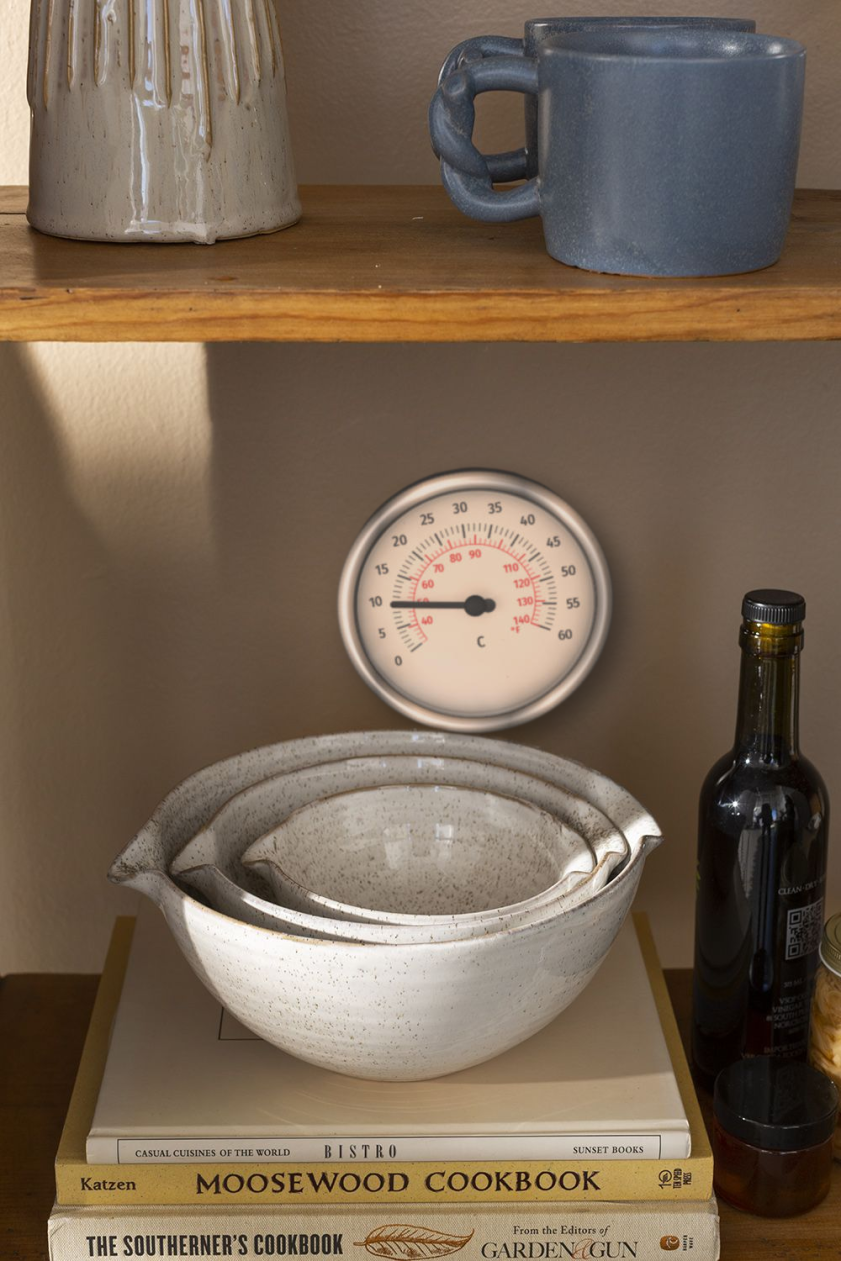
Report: 10°C
